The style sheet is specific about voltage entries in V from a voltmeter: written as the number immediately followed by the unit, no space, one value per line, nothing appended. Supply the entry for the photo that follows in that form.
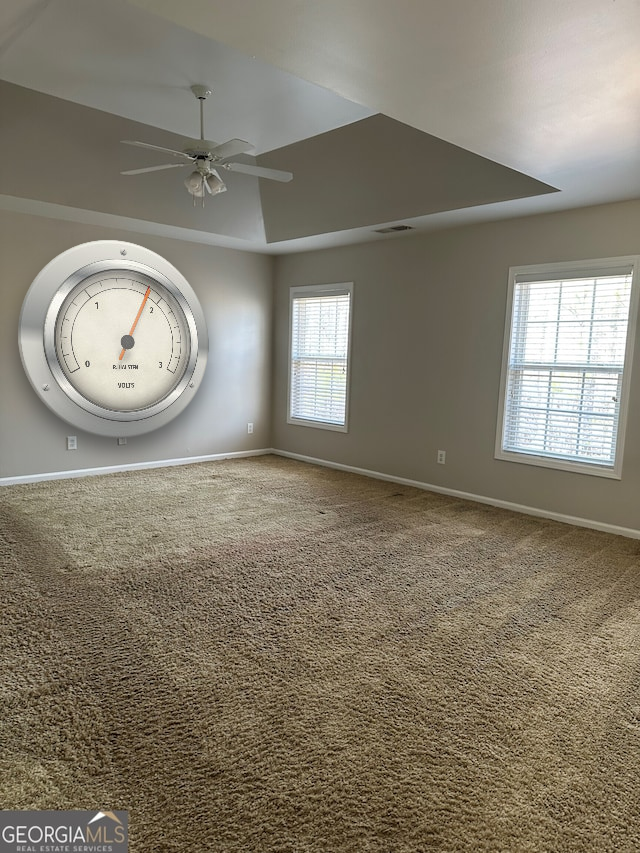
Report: 1.8V
